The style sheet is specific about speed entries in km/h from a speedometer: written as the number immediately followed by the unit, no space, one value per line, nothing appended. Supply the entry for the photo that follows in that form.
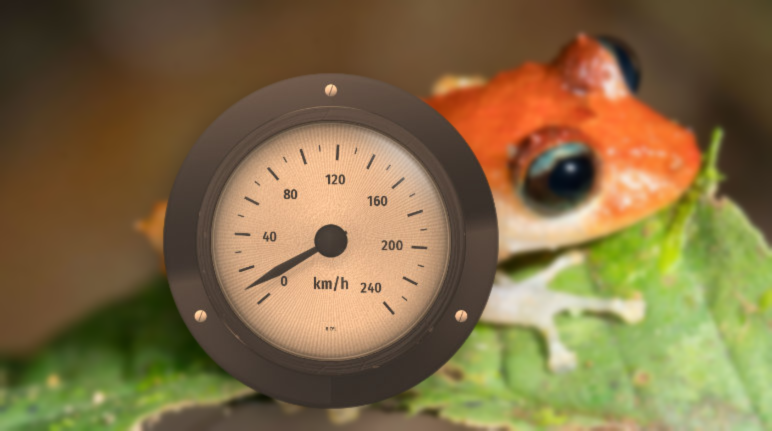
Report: 10km/h
